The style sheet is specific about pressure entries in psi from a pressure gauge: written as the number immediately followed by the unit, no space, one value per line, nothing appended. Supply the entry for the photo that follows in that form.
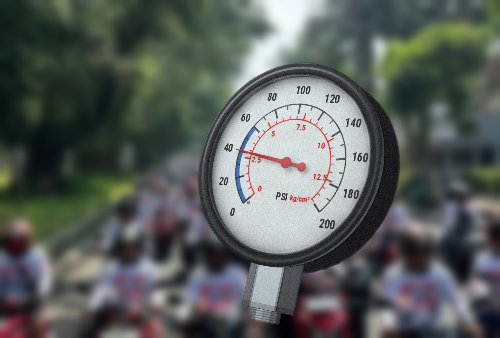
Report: 40psi
